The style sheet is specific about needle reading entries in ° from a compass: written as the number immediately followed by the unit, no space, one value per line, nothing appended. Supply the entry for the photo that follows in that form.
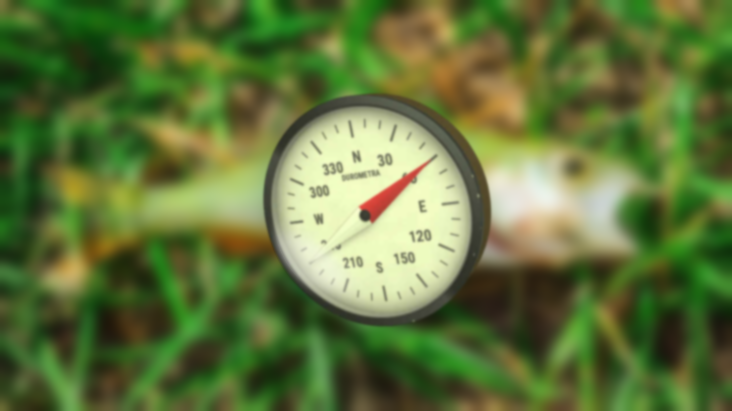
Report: 60°
